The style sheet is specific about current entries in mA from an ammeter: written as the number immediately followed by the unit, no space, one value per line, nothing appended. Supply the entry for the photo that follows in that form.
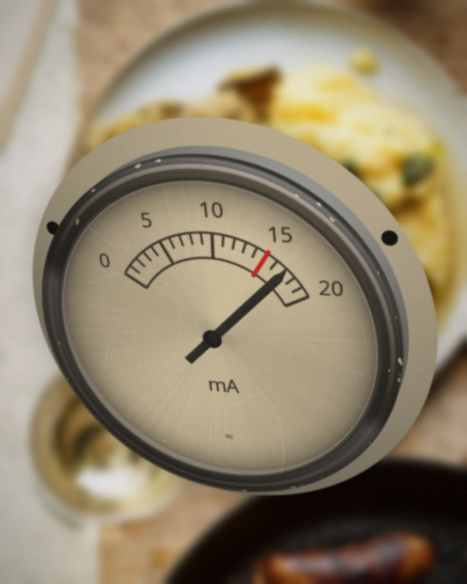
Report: 17mA
